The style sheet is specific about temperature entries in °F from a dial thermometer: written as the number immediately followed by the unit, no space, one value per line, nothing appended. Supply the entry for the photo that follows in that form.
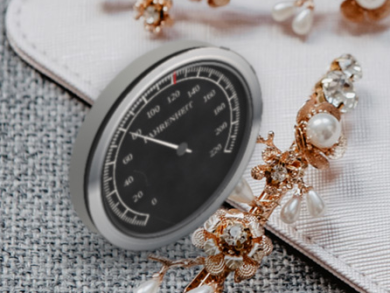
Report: 80°F
